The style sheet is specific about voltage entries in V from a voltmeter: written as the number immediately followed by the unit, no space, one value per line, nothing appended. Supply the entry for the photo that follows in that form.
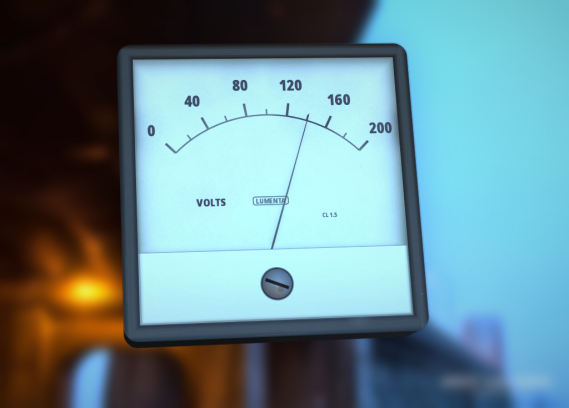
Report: 140V
